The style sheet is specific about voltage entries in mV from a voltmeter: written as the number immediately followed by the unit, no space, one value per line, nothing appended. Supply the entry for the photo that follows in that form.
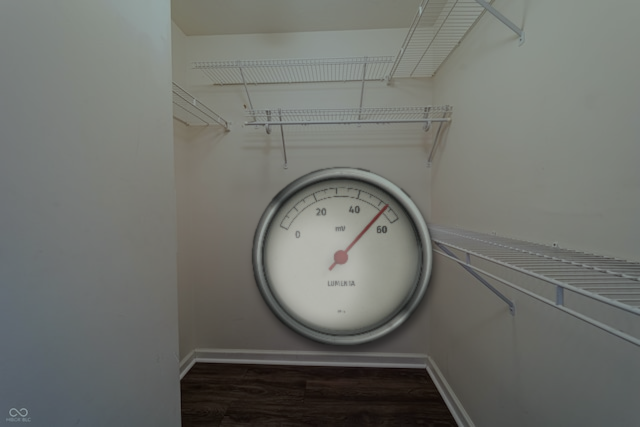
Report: 52.5mV
